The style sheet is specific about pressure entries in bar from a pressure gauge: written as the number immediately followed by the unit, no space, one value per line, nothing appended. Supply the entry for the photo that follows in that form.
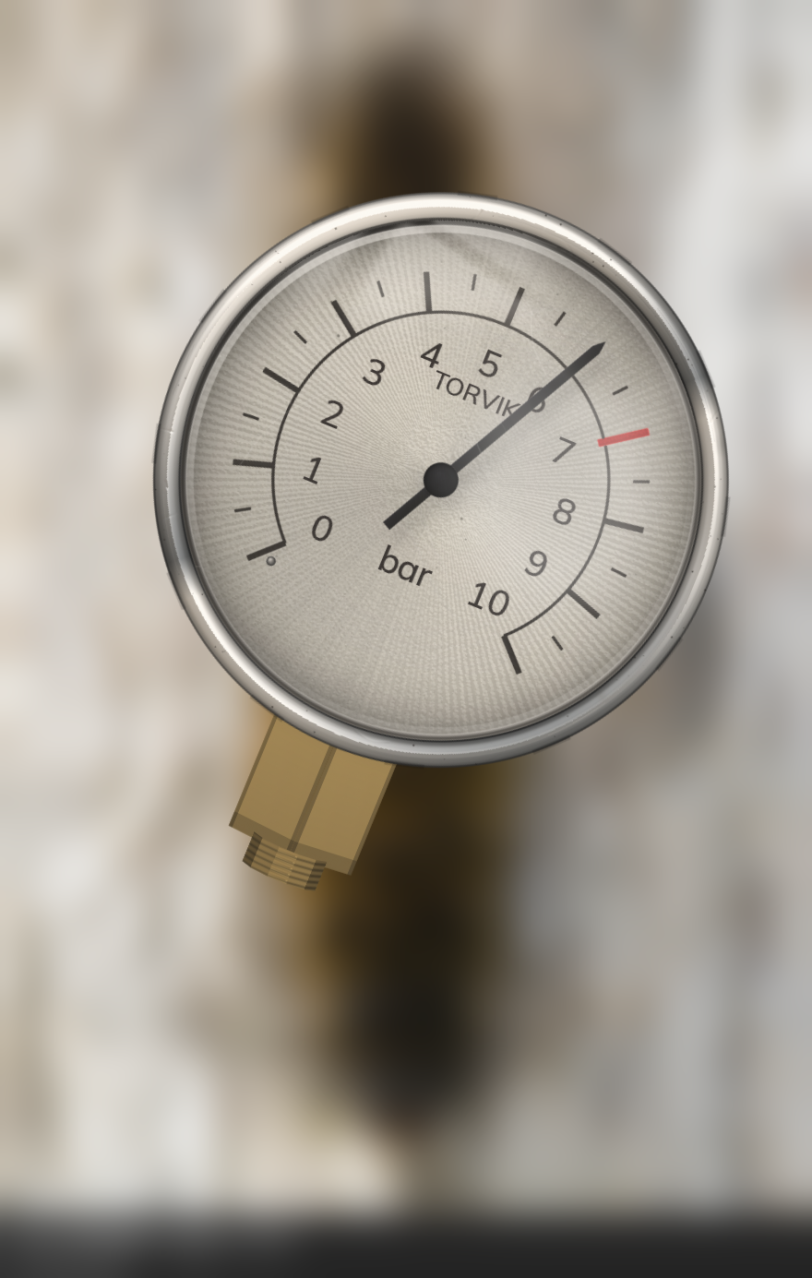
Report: 6bar
